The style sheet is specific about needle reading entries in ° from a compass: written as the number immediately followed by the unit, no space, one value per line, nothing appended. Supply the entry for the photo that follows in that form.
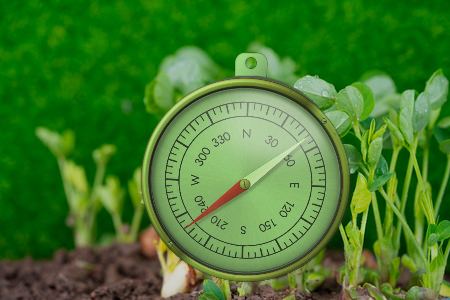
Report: 230°
